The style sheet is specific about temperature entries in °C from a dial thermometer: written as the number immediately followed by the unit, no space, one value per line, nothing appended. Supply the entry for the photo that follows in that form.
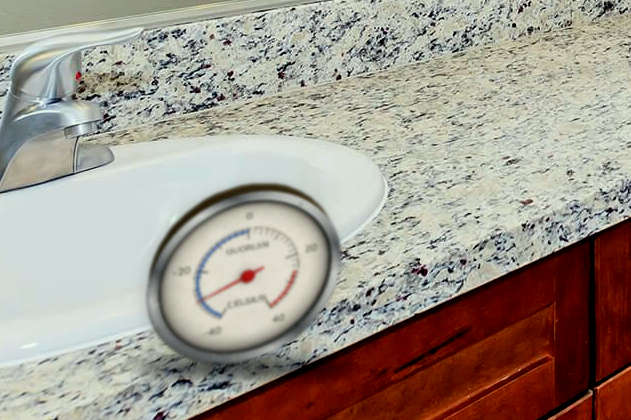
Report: -30°C
